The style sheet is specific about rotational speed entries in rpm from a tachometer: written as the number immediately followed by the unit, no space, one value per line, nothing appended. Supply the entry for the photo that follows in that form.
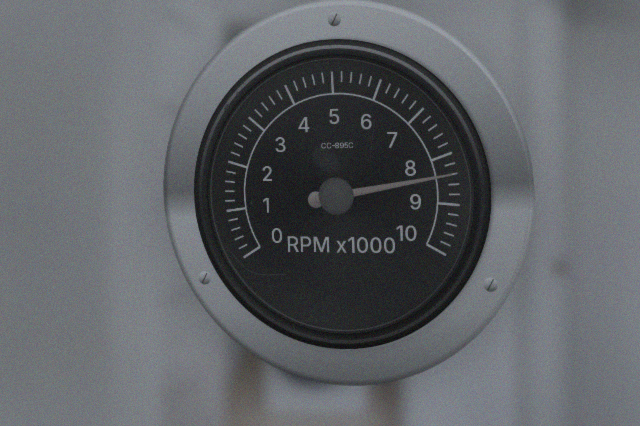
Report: 8400rpm
